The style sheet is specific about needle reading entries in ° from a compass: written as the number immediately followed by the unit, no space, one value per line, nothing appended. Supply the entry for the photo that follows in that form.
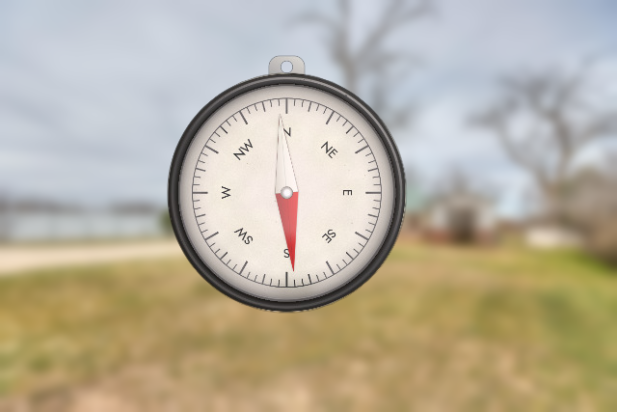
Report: 175°
